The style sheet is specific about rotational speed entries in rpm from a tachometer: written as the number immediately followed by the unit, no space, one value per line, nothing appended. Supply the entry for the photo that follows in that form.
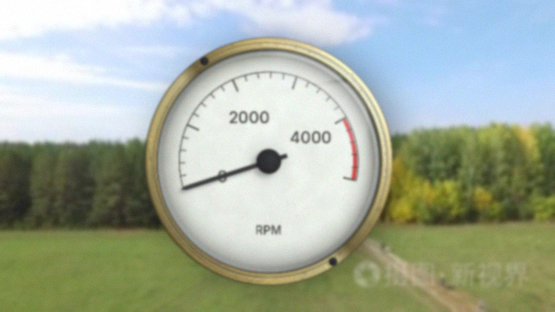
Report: 0rpm
